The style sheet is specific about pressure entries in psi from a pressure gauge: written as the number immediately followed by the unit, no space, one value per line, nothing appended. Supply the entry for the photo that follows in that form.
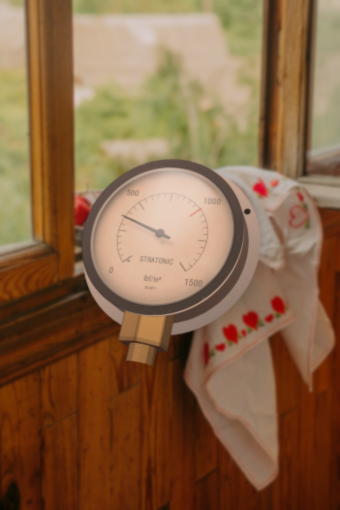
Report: 350psi
